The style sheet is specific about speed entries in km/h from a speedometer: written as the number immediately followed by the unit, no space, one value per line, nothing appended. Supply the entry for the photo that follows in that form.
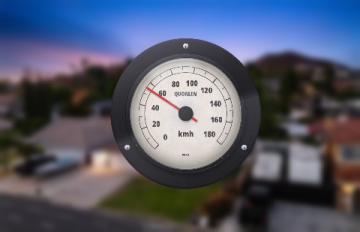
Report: 55km/h
